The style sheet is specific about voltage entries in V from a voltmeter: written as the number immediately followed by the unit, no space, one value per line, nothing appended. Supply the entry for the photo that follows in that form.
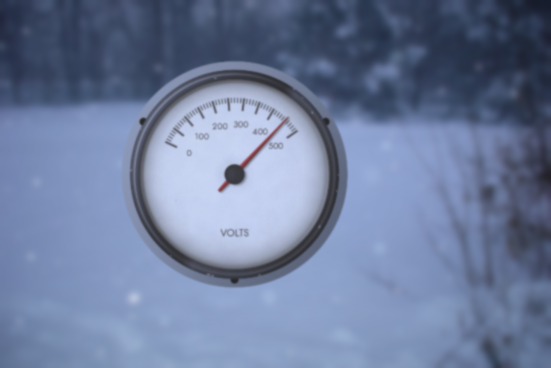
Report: 450V
